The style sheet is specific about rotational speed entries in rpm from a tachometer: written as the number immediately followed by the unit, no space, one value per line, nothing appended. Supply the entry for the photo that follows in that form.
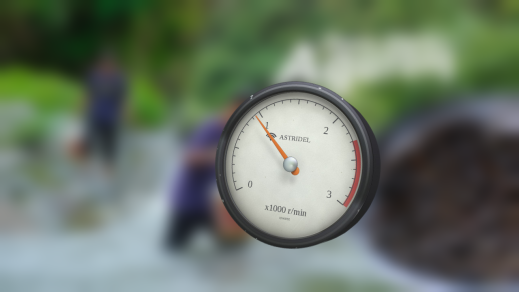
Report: 950rpm
